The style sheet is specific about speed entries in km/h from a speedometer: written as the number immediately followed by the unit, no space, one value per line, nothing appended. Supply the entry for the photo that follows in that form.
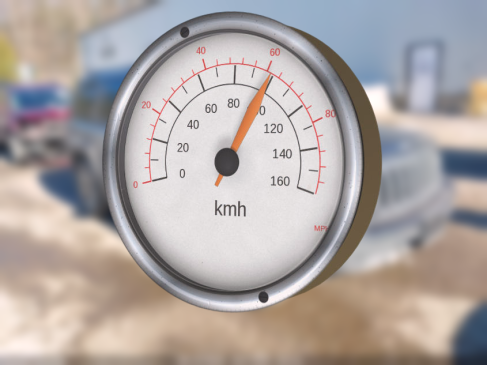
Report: 100km/h
